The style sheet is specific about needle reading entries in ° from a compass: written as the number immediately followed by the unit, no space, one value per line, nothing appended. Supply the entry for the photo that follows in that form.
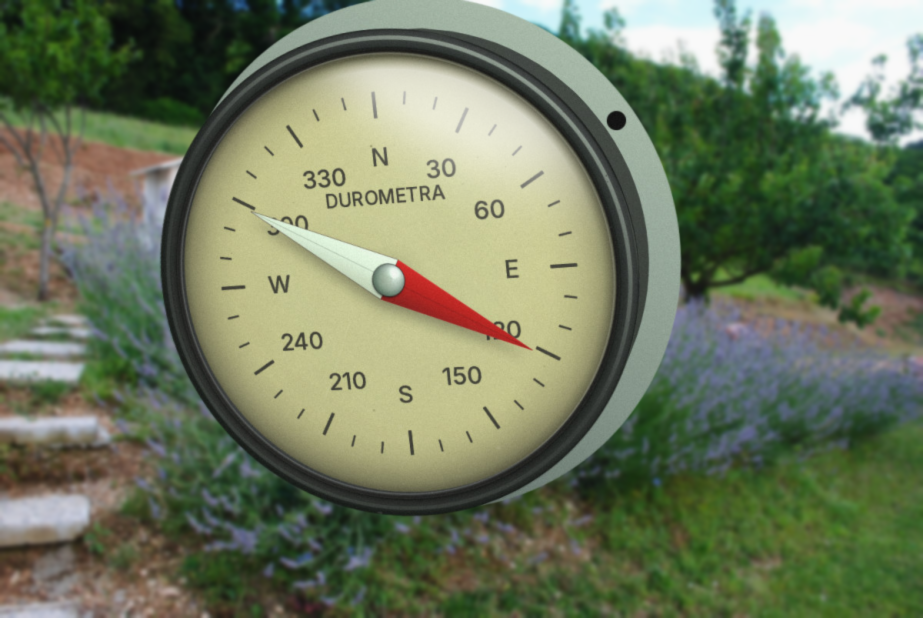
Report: 120°
